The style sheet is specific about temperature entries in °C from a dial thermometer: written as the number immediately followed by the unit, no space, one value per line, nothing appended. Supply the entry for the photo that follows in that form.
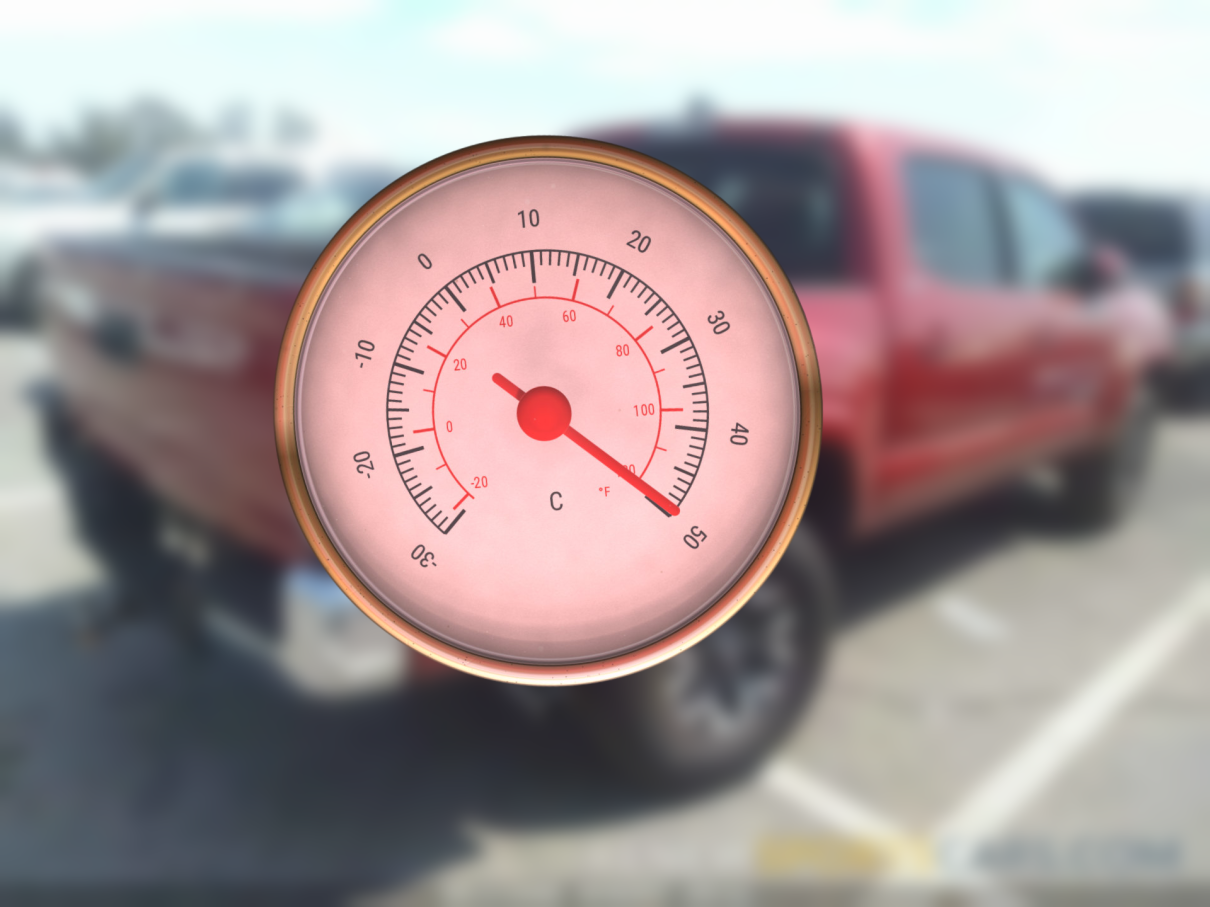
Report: 49°C
